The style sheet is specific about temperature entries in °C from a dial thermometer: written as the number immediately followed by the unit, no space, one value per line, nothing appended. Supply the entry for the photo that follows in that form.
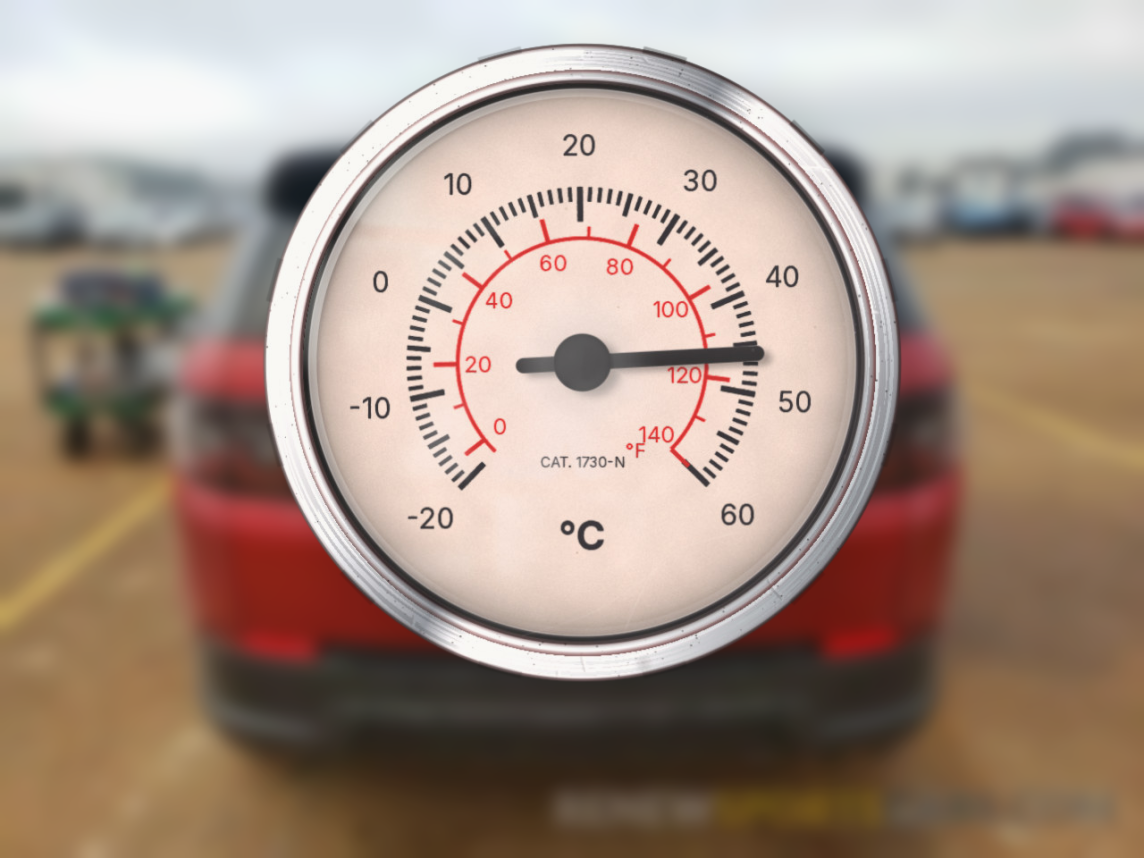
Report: 46°C
